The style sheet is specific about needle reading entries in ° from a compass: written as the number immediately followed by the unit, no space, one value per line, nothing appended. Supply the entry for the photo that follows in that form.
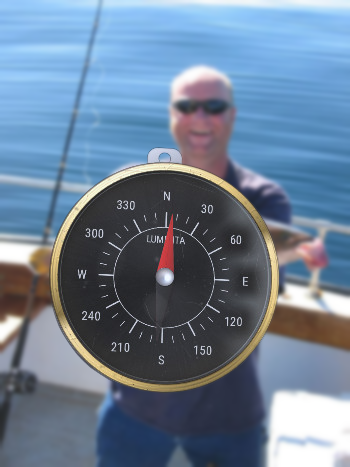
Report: 5°
